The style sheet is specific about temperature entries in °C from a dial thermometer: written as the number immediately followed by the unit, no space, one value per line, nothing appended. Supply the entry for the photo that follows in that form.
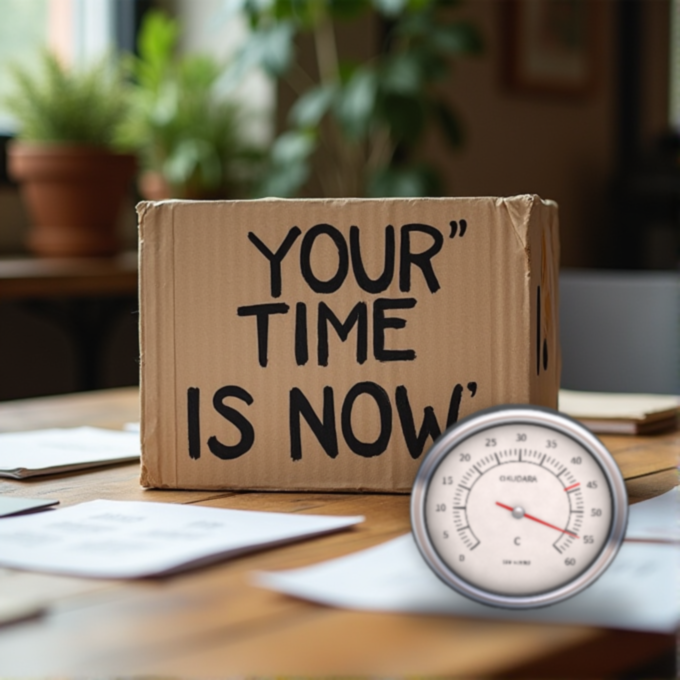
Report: 55°C
